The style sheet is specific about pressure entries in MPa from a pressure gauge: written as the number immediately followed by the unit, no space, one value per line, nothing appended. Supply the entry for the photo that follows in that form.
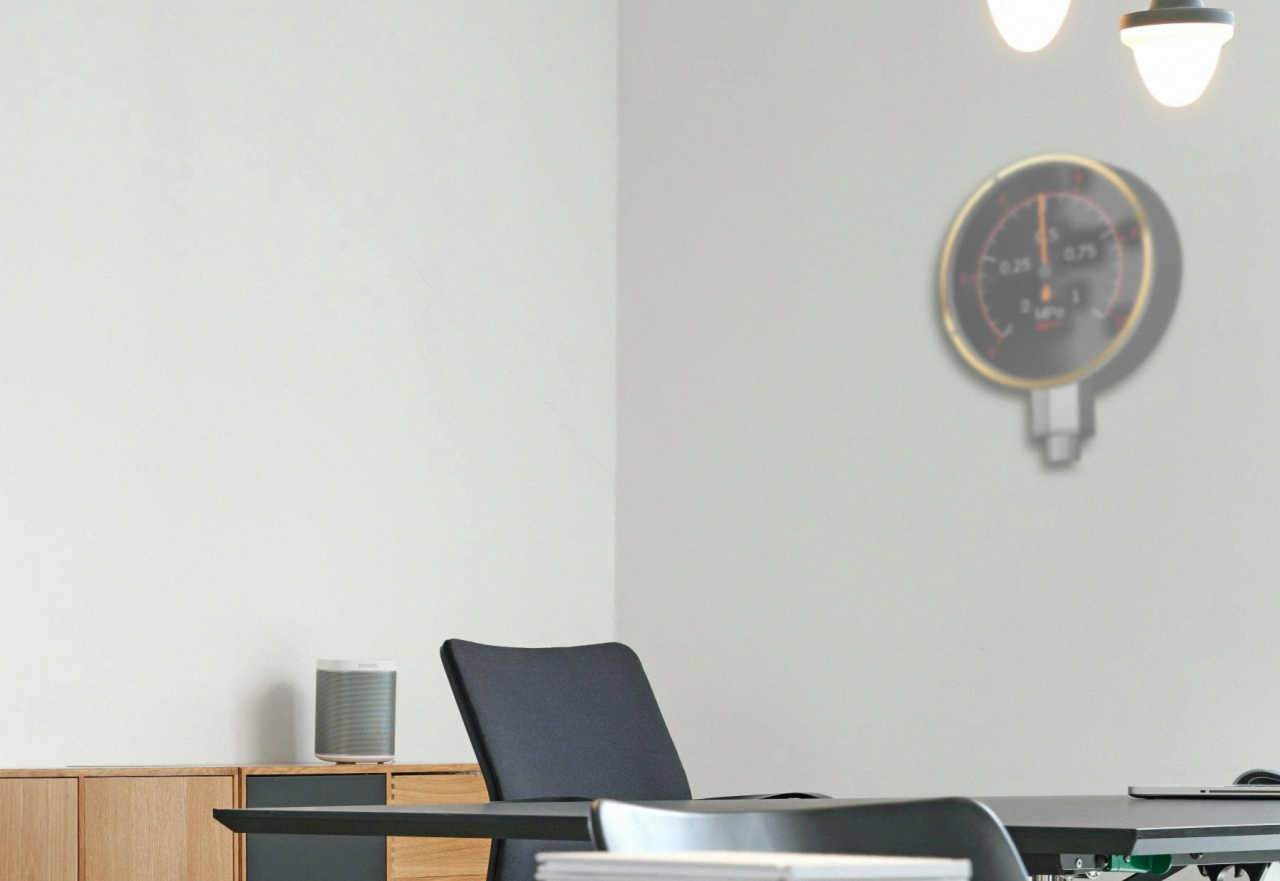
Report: 0.5MPa
